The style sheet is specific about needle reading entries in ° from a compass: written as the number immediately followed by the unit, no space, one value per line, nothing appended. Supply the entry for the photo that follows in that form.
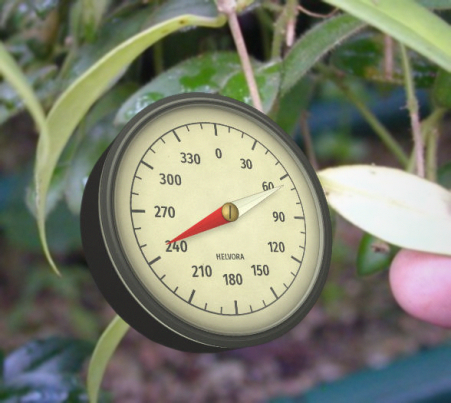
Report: 245°
